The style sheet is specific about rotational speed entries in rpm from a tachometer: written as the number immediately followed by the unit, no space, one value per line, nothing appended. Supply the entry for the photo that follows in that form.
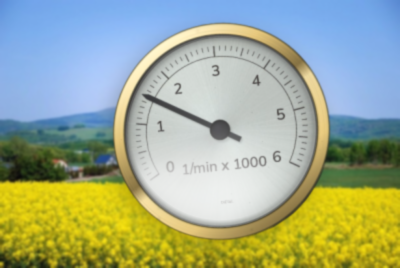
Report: 1500rpm
